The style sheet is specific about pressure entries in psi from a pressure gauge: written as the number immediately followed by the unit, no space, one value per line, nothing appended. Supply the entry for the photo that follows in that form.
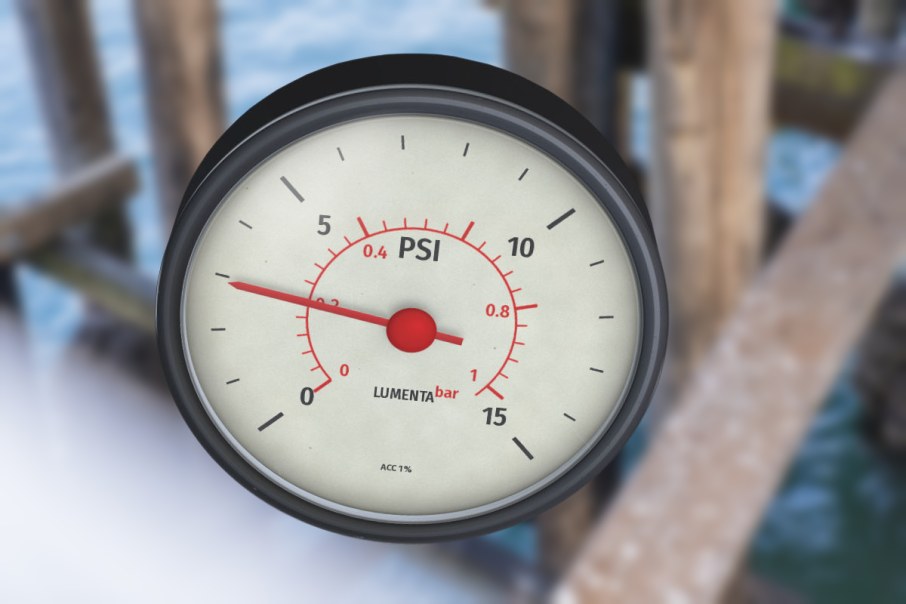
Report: 3psi
